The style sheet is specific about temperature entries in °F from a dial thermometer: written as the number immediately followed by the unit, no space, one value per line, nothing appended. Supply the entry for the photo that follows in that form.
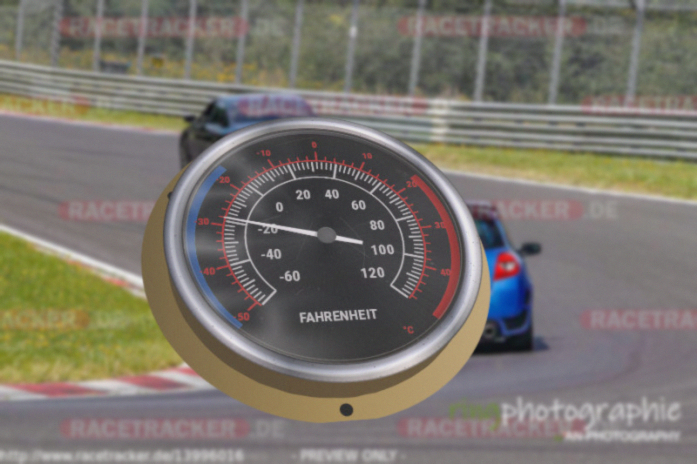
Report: -20°F
